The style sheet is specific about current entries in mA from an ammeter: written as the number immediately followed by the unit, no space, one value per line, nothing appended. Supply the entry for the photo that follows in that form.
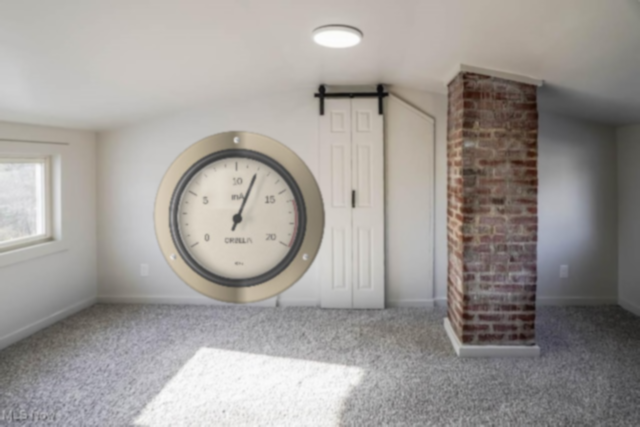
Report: 12mA
